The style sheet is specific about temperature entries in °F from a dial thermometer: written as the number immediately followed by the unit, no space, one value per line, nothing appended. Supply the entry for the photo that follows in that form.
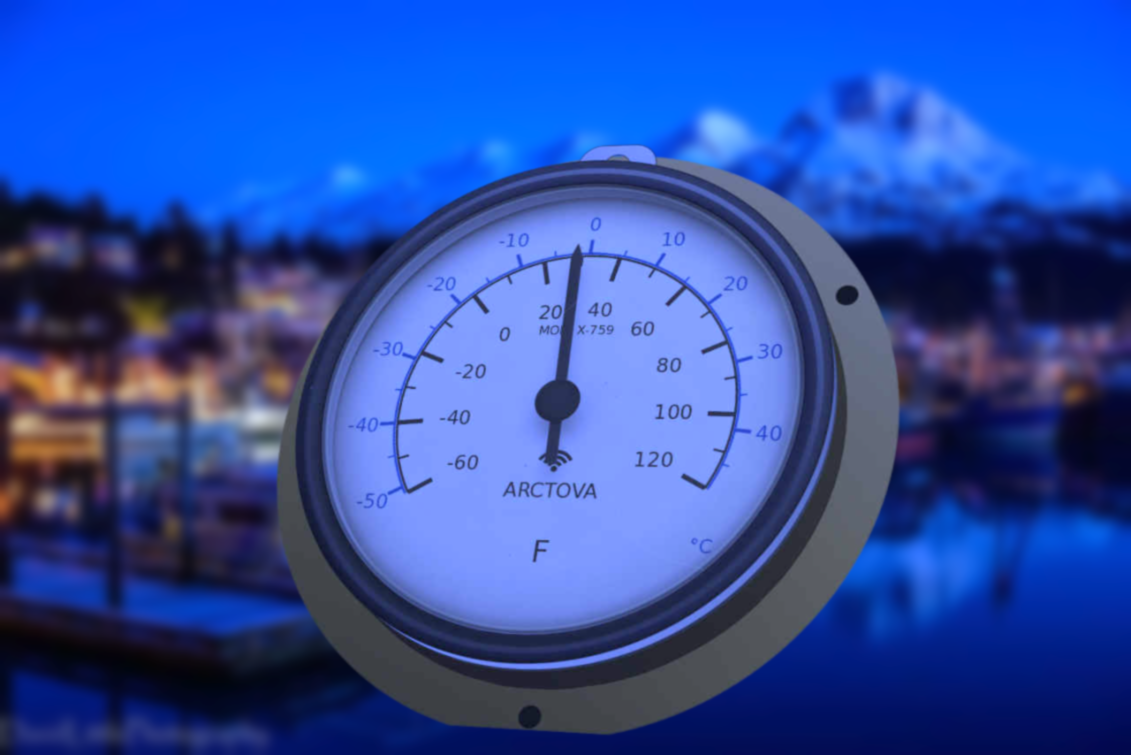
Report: 30°F
